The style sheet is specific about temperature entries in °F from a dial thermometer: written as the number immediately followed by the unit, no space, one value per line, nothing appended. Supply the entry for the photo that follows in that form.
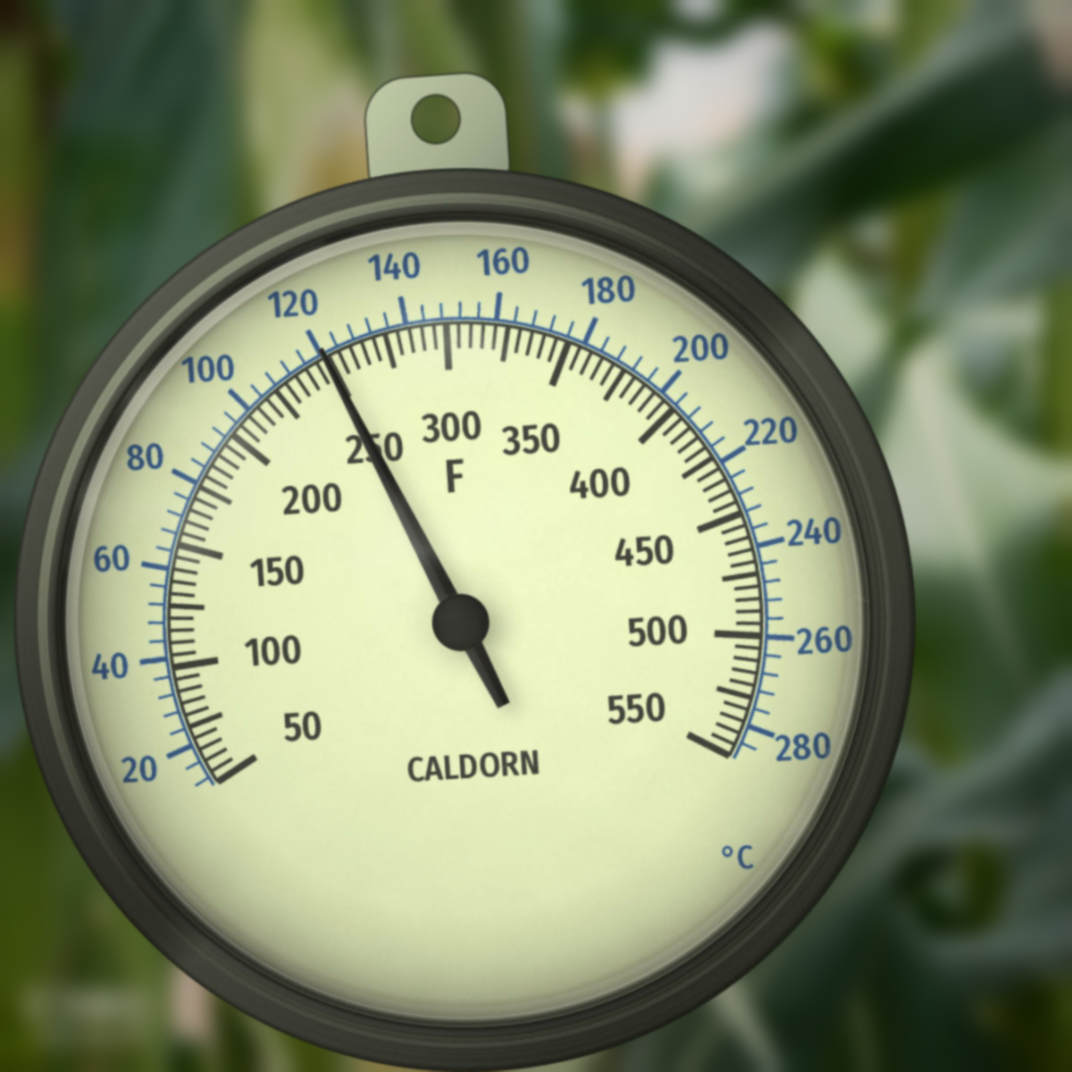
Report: 250°F
